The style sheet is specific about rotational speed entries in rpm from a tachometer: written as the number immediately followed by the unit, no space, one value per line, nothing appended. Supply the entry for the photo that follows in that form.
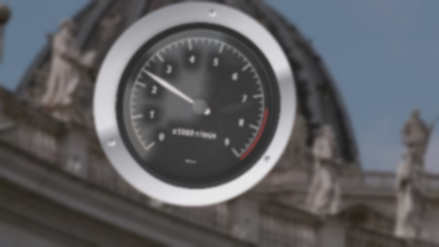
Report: 2400rpm
